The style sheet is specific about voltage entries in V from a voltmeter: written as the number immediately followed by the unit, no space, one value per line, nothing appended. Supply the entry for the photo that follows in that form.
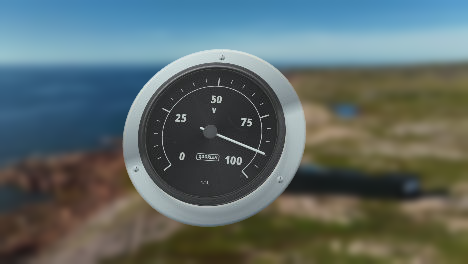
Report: 90V
